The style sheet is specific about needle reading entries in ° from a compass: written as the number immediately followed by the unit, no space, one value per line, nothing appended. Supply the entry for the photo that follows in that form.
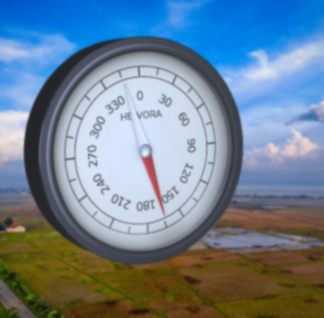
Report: 165°
